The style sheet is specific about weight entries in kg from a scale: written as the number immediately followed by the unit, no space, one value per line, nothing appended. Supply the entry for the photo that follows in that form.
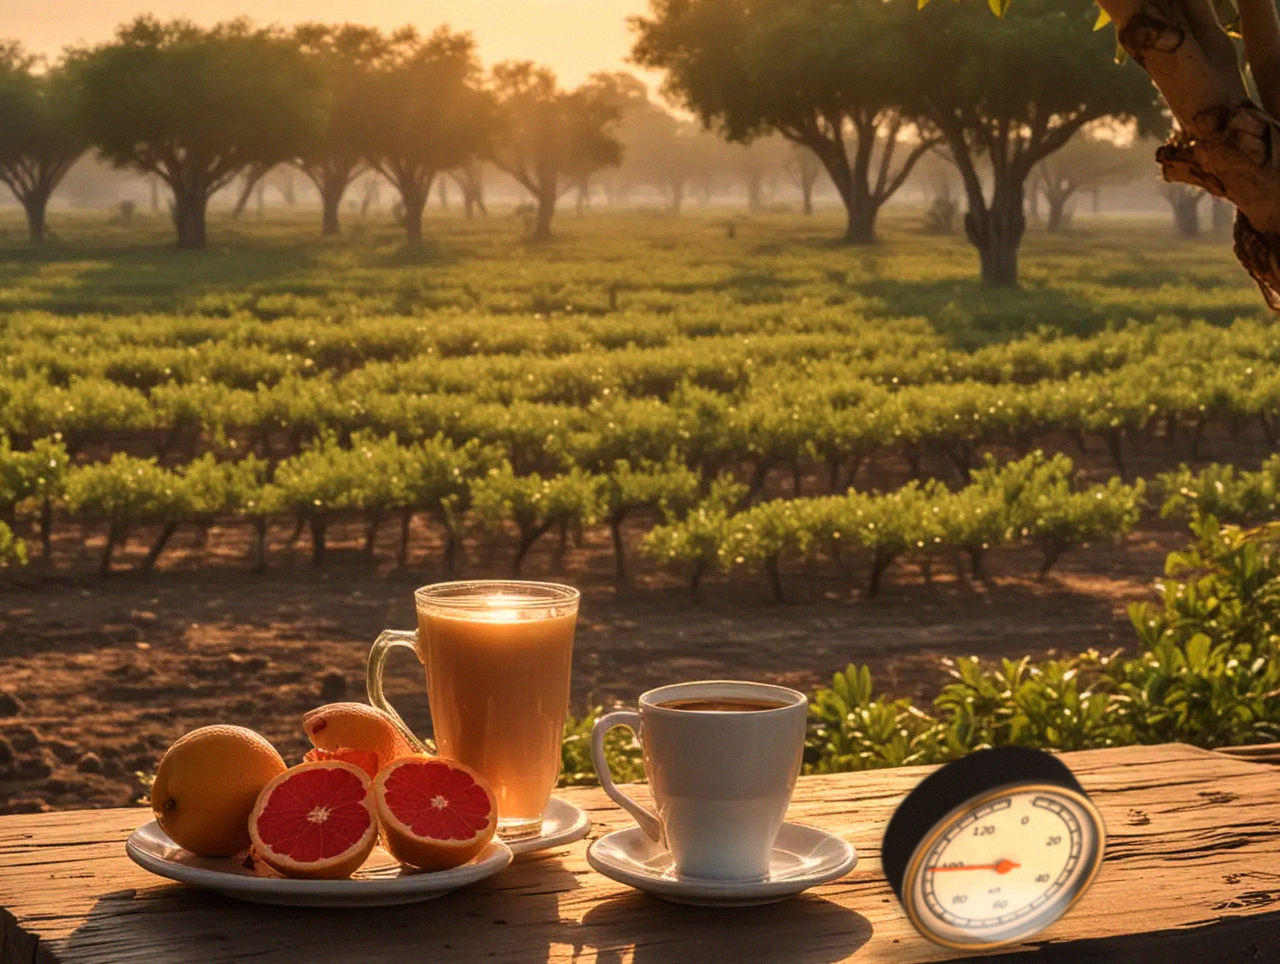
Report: 100kg
